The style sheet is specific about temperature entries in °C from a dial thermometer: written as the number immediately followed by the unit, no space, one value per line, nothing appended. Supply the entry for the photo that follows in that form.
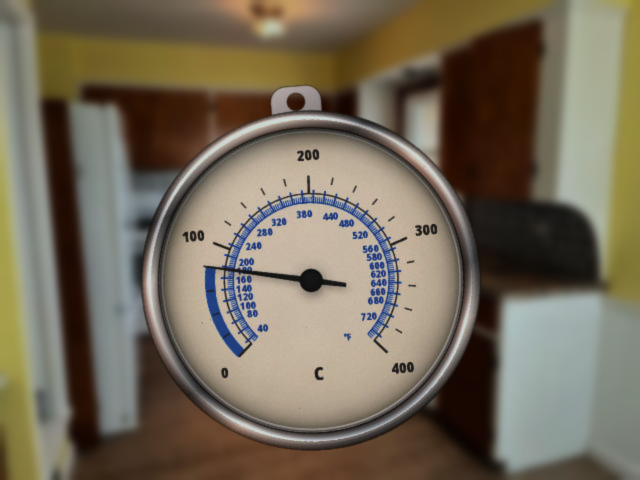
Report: 80°C
